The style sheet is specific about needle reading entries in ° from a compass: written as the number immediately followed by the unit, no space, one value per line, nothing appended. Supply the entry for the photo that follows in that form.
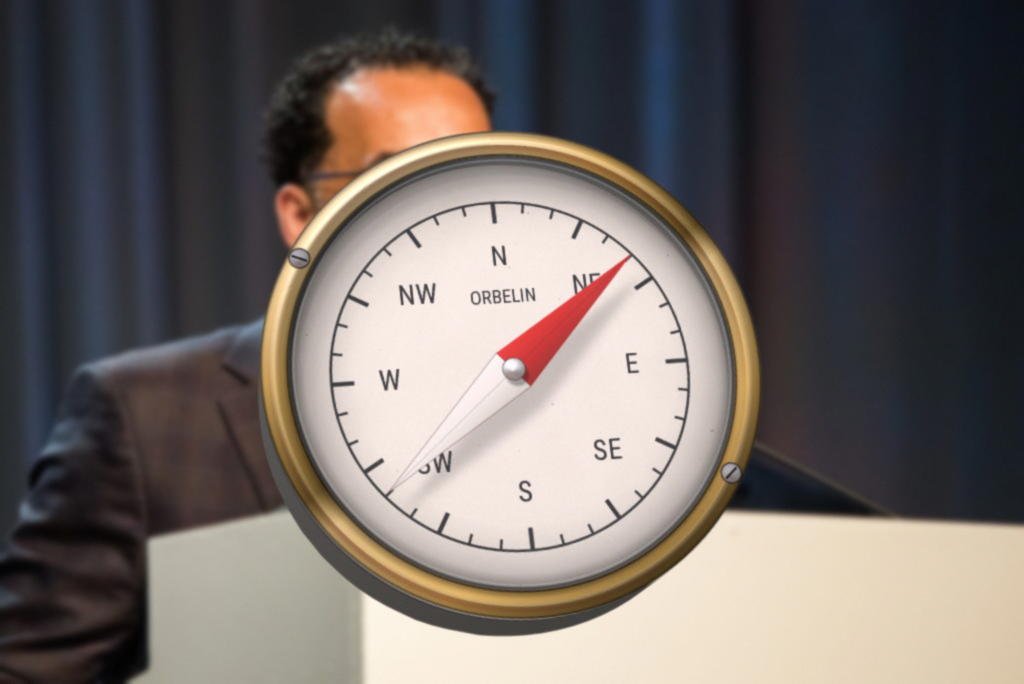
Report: 50°
